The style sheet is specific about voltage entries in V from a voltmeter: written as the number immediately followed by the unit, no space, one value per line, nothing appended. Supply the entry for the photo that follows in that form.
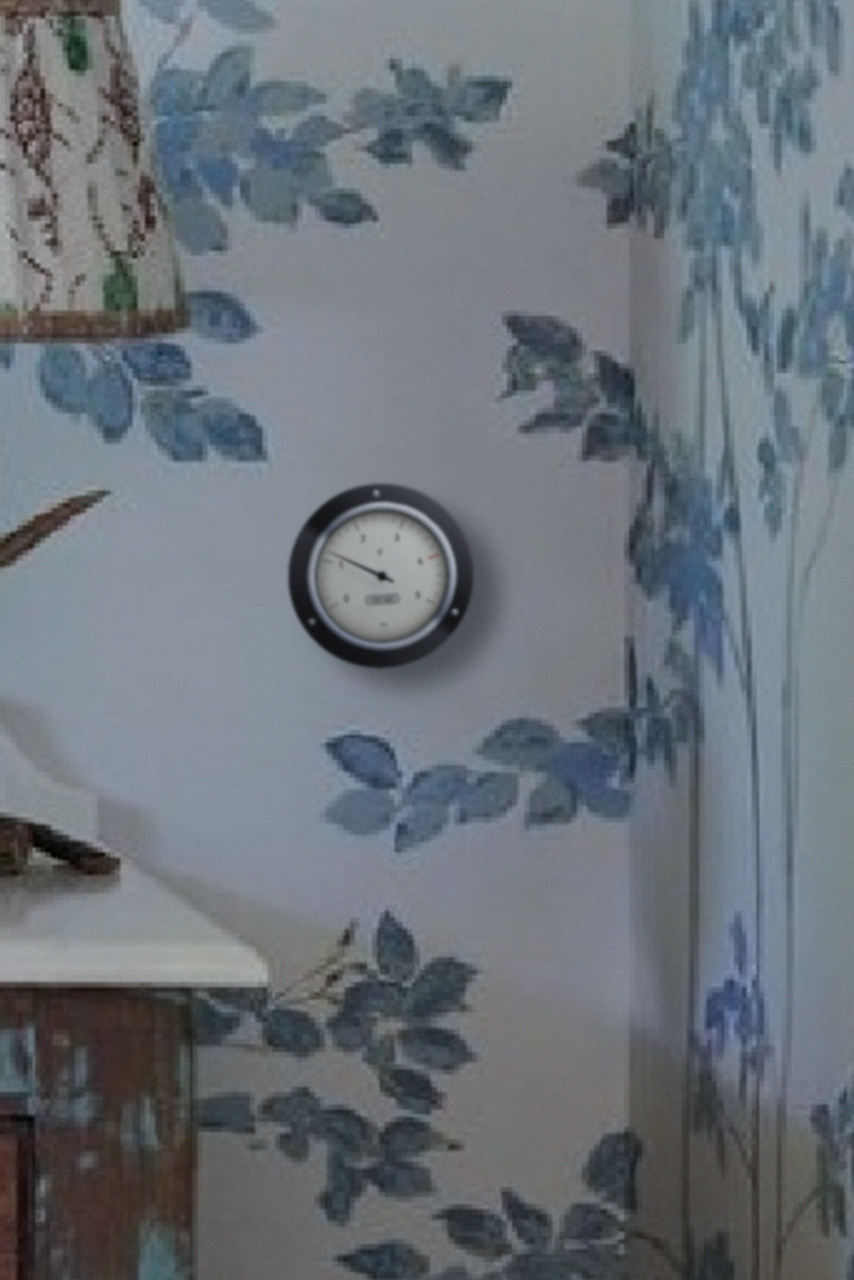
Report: 1.2V
